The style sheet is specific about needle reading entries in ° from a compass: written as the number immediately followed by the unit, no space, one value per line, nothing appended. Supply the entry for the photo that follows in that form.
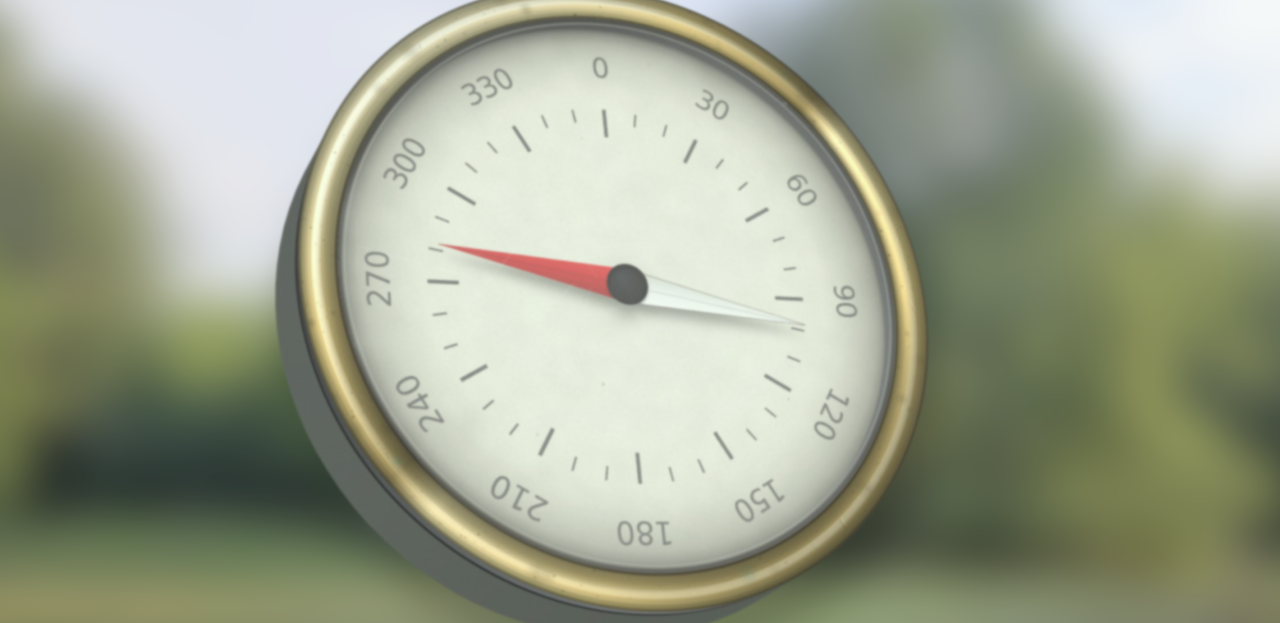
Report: 280°
